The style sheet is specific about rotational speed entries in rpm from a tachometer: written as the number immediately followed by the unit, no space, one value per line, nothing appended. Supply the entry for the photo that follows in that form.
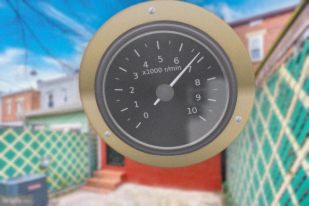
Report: 6750rpm
